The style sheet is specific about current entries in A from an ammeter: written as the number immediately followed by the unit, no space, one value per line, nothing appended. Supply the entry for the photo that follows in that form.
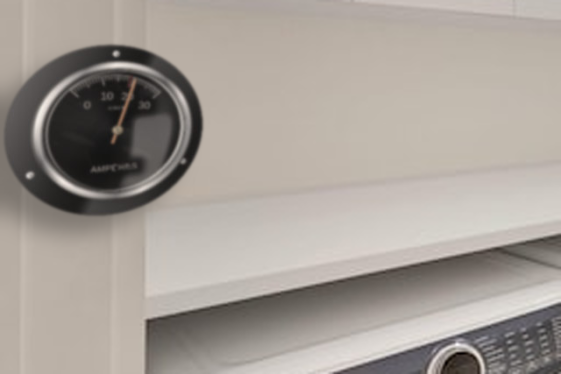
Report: 20A
